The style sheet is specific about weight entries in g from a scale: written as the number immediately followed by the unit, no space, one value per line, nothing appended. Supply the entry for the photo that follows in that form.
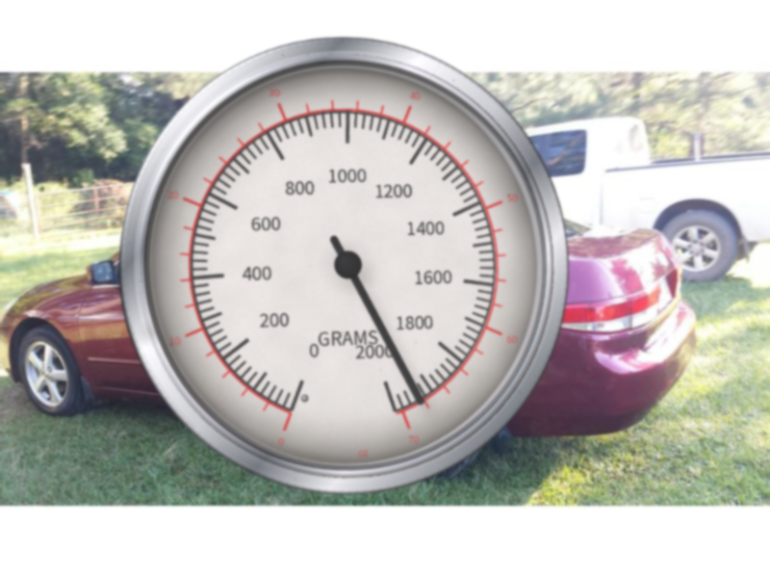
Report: 1940g
